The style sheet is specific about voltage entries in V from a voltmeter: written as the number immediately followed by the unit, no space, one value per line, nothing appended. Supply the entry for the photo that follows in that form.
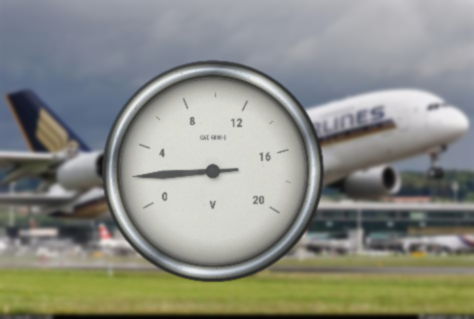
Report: 2V
